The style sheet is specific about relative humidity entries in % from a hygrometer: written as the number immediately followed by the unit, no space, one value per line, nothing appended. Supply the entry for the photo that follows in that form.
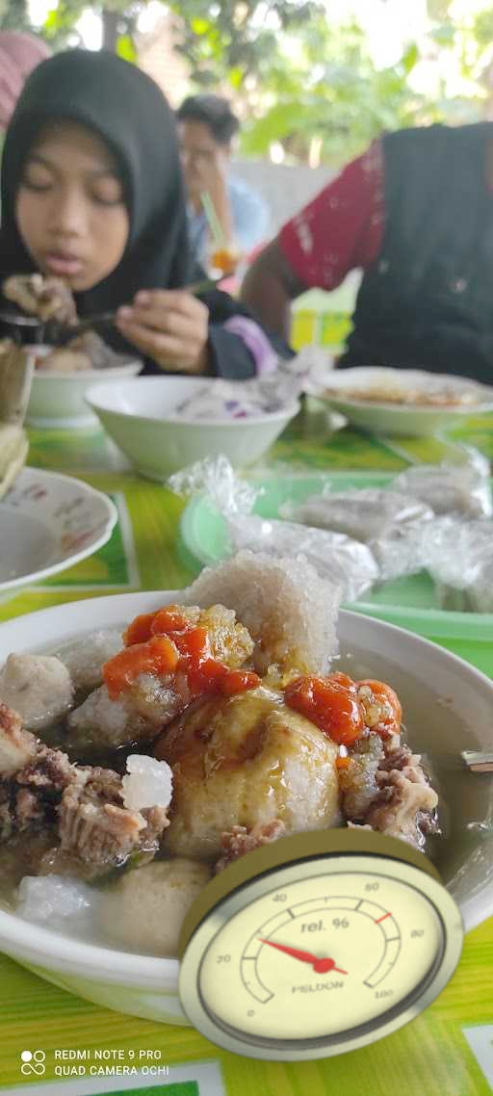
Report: 30%
